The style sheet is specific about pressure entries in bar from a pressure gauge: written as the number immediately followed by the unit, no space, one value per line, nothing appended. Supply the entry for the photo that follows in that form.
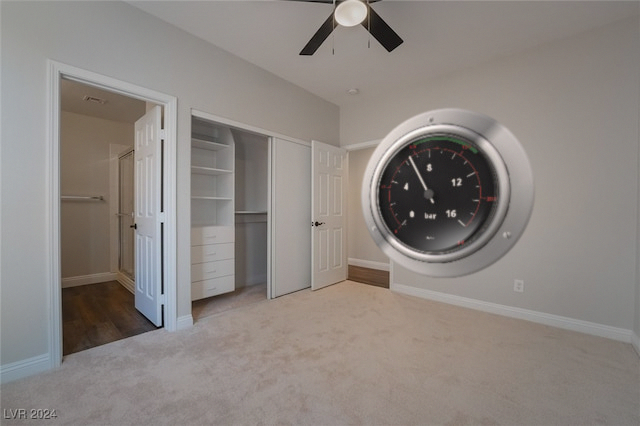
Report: 6.5bar
